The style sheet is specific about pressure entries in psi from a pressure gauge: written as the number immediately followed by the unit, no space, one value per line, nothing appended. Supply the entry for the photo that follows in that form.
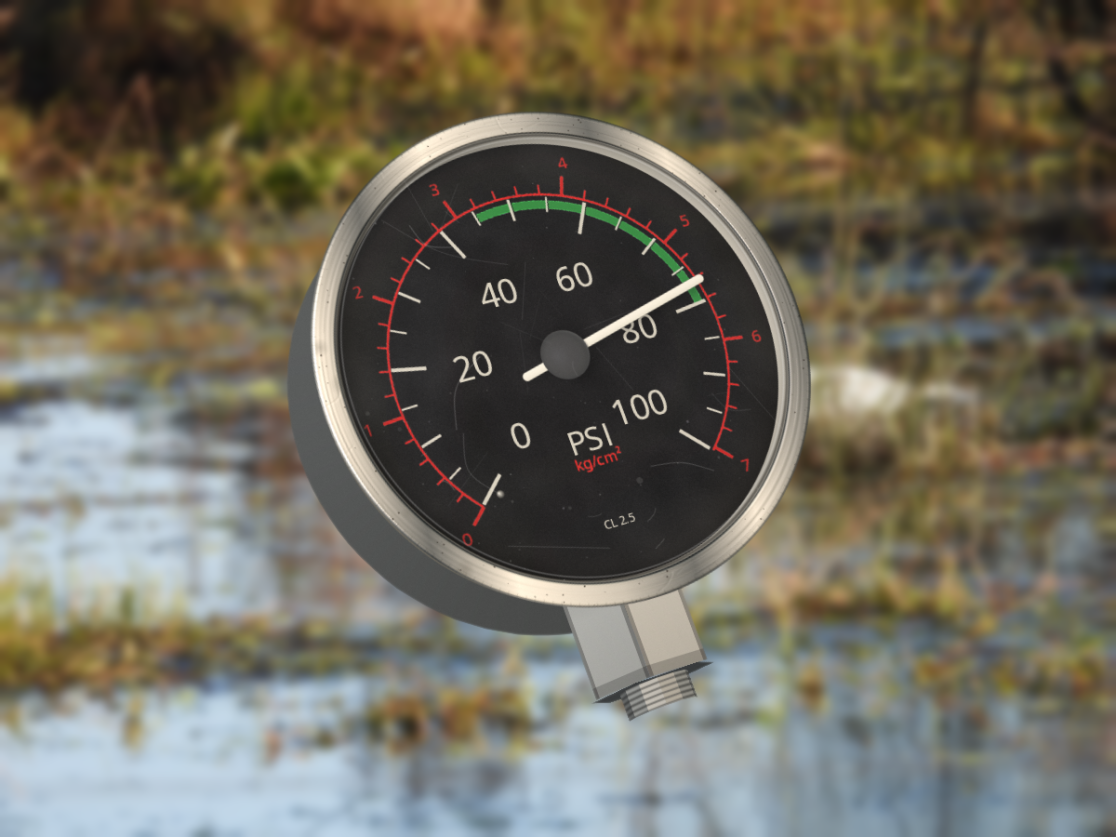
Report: 77.5psi
